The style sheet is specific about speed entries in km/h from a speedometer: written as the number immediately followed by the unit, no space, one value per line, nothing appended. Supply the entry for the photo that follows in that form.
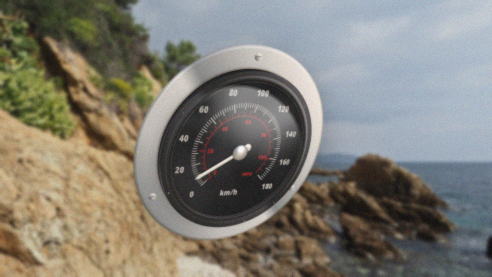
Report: 10km/h
